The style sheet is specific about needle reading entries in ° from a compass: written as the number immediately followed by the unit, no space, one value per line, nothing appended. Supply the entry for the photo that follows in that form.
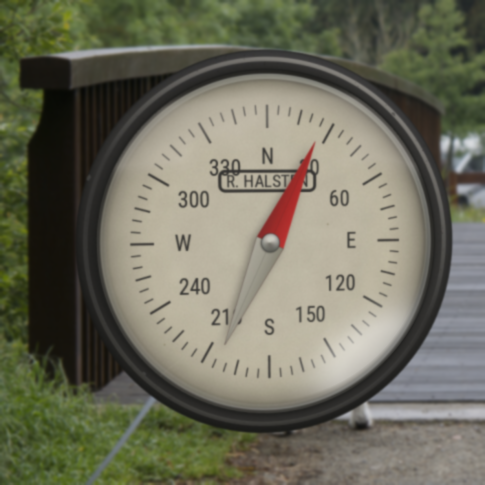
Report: 25°
